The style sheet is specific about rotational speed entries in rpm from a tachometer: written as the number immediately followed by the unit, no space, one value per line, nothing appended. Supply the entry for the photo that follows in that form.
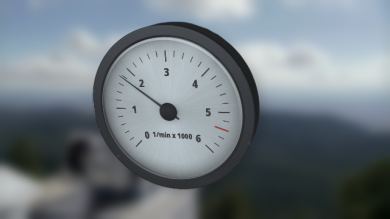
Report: 1800rpm
